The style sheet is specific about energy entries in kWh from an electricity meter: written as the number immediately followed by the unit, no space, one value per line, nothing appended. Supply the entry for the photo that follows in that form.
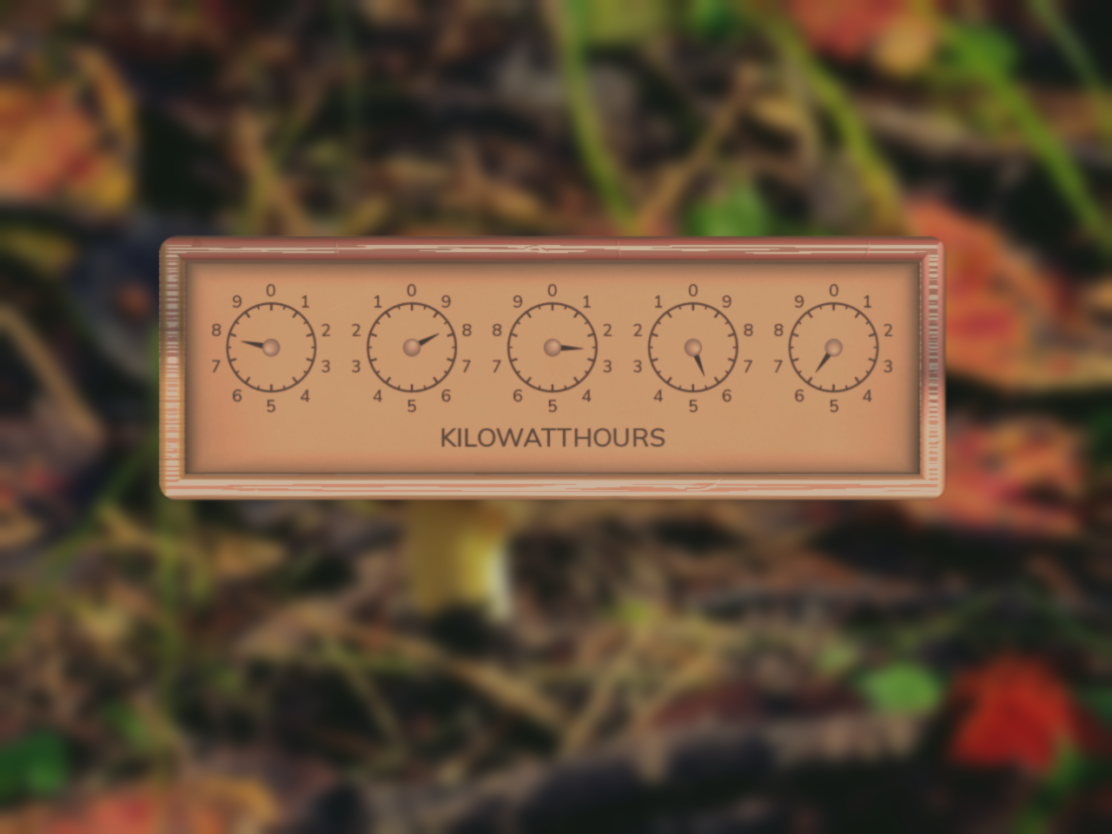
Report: 78256kWh
